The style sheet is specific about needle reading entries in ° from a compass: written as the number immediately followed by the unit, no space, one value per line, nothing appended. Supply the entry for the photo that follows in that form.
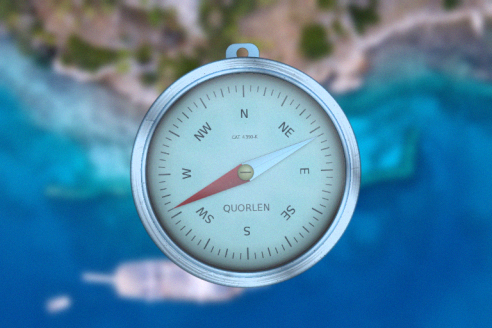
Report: 245°
